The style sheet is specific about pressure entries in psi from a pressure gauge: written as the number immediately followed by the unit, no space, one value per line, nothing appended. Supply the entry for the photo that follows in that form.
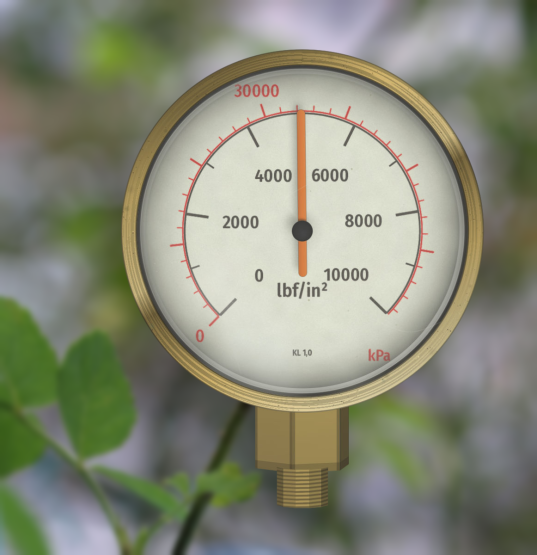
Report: 5000psi
